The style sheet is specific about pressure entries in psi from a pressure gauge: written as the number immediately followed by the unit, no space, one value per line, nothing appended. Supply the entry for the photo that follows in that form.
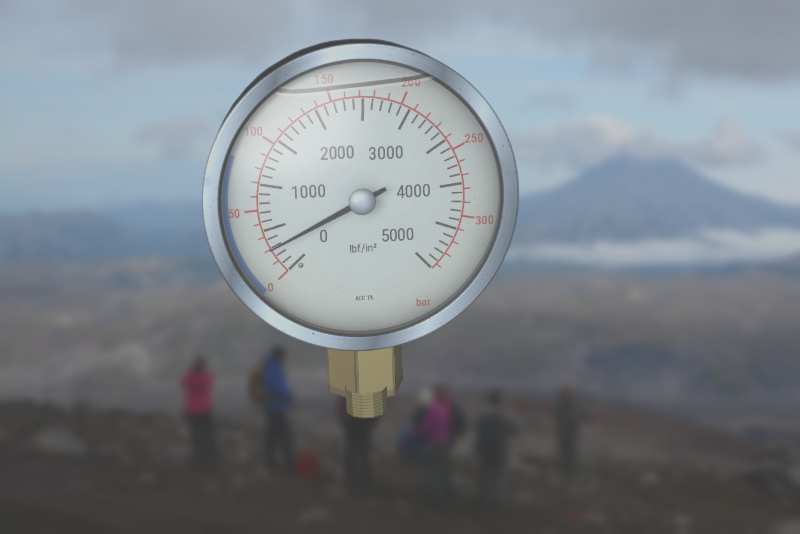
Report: 300psi
